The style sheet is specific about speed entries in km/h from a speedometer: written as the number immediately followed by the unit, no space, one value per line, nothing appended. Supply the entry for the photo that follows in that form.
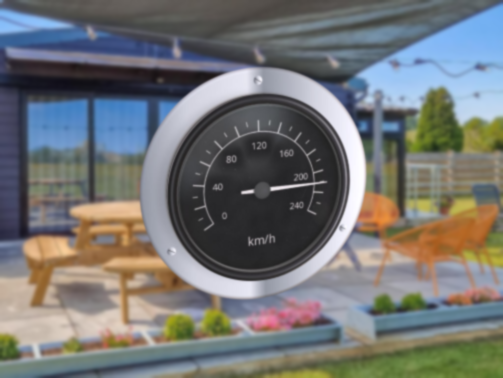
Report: 210km/h
